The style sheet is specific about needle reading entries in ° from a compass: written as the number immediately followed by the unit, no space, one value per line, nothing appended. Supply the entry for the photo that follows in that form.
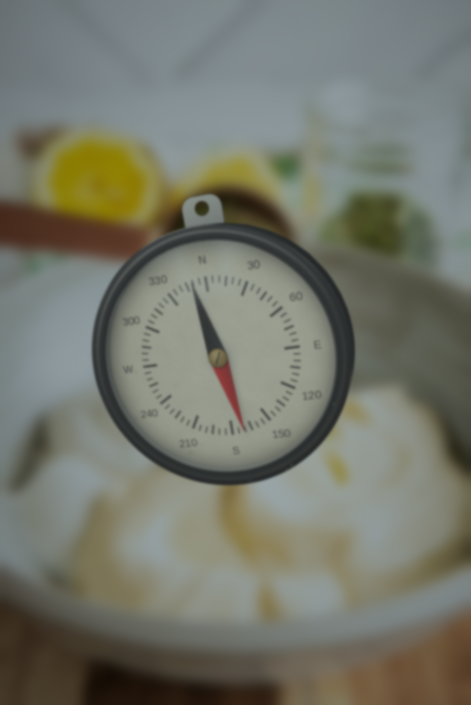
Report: 170°
